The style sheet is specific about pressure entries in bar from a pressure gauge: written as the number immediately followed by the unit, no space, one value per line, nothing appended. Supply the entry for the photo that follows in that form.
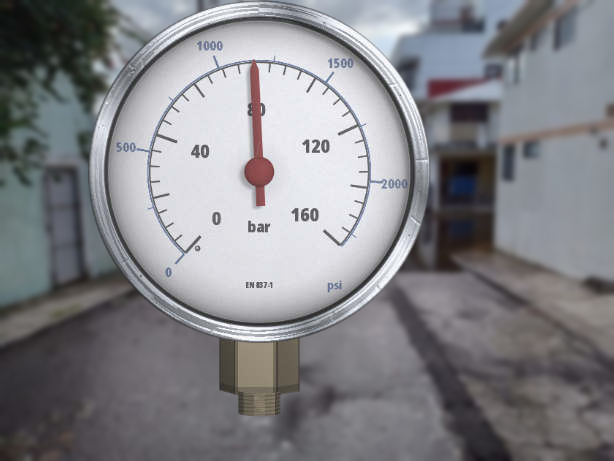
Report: 80bar
